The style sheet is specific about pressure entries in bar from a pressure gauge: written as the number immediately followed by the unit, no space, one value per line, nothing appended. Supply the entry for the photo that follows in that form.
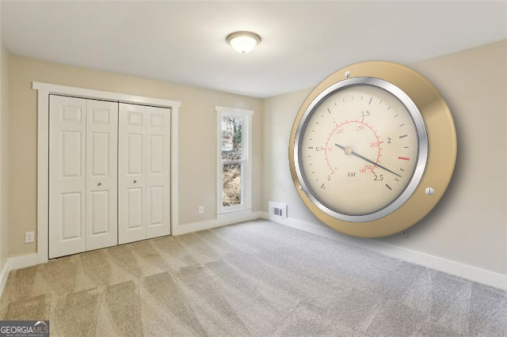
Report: 2.35bar
